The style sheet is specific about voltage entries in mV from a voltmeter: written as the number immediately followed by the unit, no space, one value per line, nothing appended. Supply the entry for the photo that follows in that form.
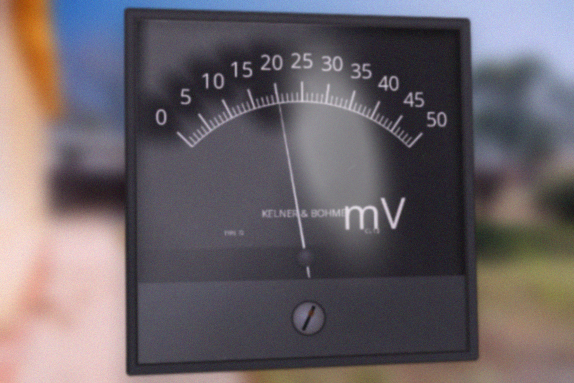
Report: 20mV
